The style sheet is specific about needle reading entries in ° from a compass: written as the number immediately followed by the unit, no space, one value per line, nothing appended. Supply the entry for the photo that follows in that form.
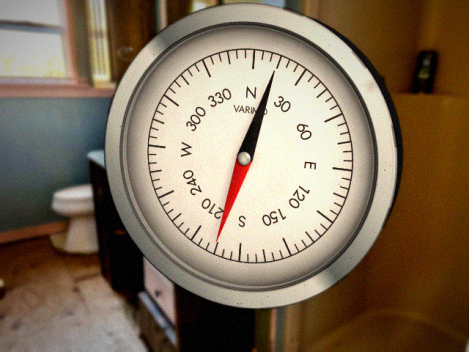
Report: 195°
